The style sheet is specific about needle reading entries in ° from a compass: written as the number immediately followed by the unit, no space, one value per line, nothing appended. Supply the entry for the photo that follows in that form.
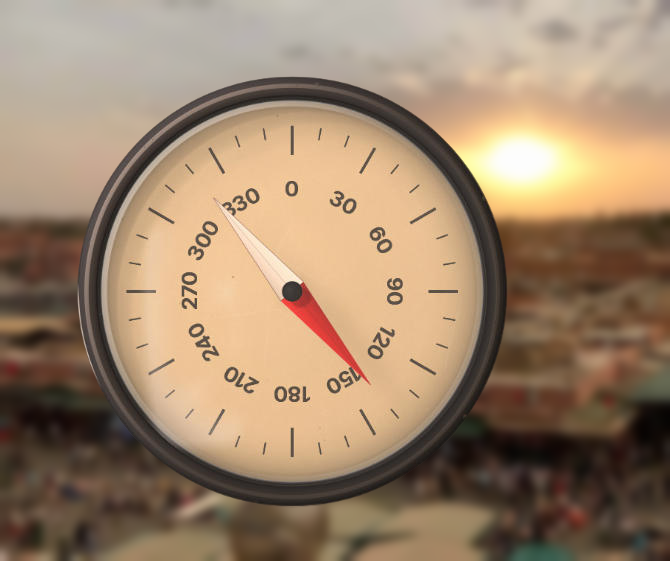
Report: 140°
